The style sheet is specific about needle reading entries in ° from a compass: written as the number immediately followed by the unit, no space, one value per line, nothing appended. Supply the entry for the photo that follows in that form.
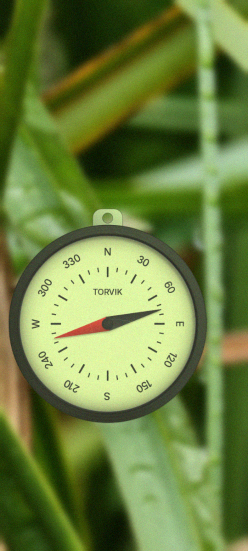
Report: 255°
